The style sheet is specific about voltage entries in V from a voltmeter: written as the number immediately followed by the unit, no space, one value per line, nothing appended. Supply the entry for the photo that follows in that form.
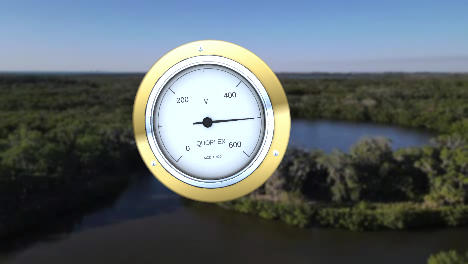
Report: 500V
